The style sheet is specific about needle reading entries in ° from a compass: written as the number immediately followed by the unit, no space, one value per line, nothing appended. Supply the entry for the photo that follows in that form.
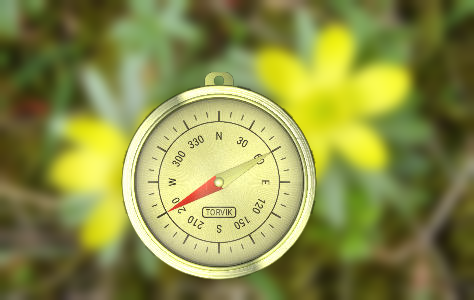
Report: 240°
